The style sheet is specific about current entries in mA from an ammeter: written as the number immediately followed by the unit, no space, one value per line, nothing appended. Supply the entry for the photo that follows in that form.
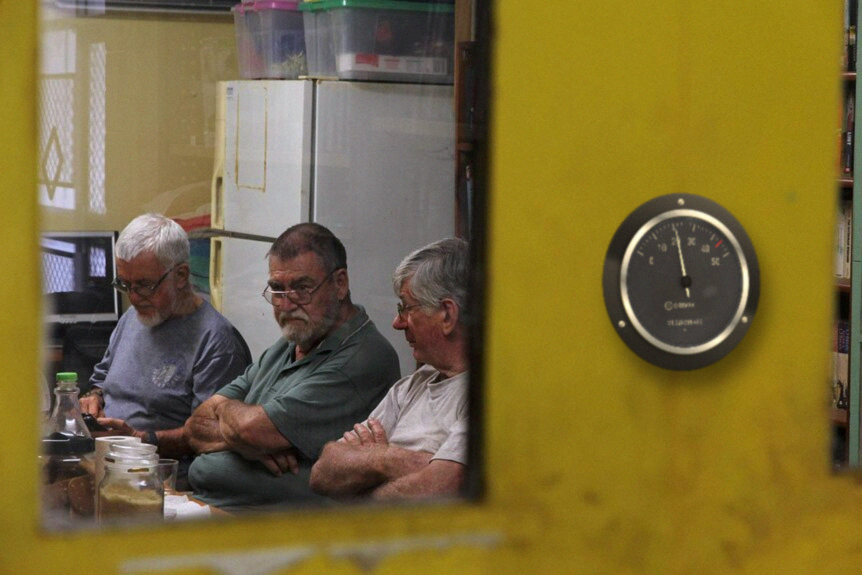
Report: 20mA
